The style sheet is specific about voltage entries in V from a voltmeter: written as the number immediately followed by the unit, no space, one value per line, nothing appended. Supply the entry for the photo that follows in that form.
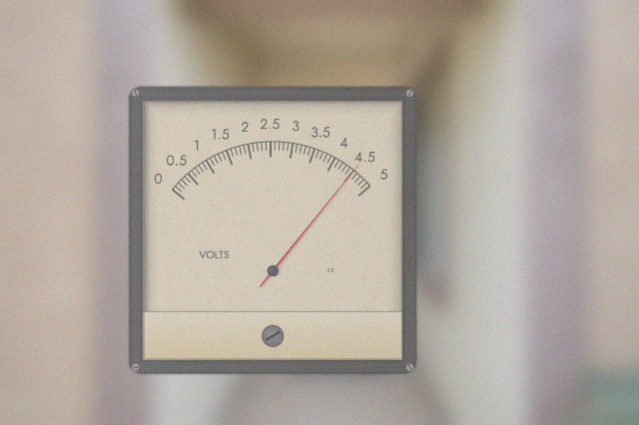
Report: 4.5V
